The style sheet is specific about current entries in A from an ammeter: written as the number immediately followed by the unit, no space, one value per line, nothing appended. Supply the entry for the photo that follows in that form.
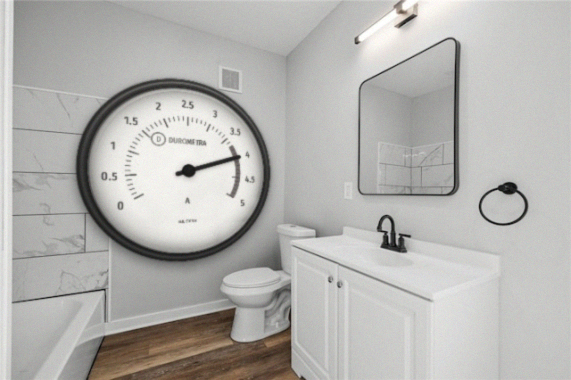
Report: 4A
